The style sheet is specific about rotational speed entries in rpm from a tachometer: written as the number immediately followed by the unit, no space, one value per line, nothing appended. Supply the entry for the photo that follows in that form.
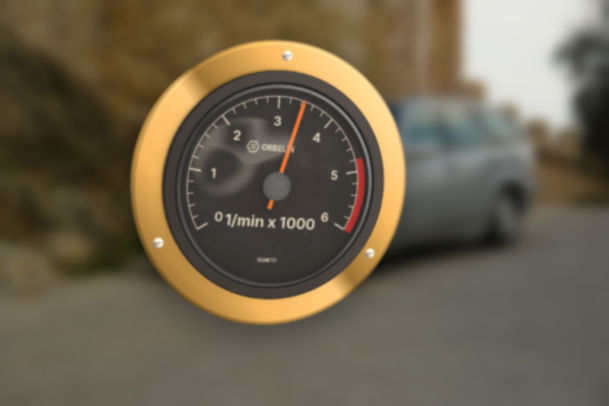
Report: 3400rpm
